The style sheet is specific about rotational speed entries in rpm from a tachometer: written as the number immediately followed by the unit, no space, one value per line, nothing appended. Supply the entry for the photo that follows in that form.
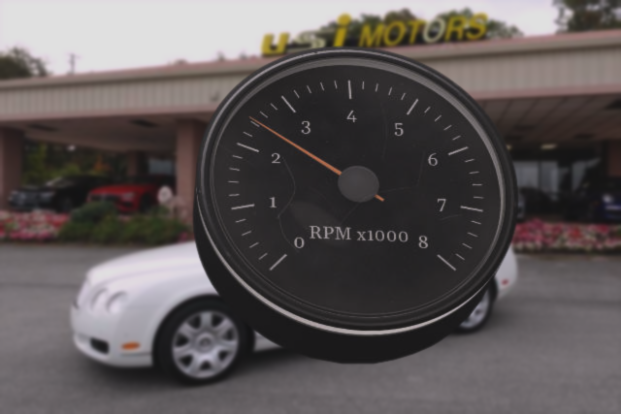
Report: 2400rpm
